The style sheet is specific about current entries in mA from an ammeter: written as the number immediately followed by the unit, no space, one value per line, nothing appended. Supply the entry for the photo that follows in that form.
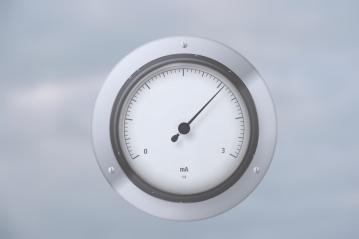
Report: 2.05mA
